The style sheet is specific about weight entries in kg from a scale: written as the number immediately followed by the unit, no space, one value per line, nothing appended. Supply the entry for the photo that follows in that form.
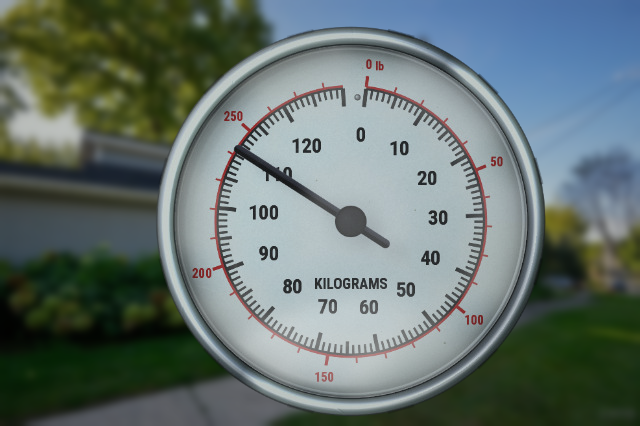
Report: 110kg
